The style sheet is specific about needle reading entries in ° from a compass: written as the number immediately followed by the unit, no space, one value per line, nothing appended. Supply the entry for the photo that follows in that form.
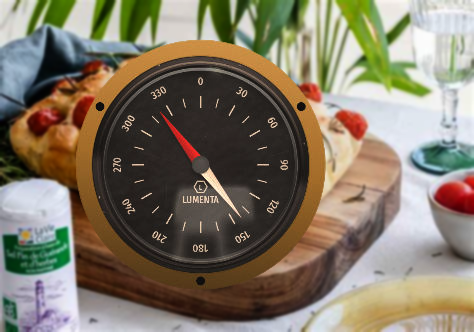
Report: 322.5°
